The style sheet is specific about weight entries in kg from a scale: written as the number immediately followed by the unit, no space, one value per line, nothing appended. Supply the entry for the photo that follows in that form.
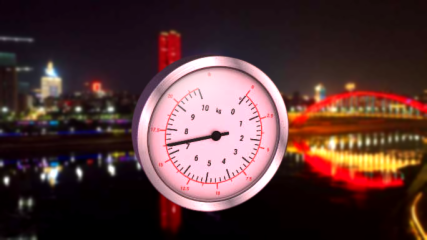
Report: 7.4kg
